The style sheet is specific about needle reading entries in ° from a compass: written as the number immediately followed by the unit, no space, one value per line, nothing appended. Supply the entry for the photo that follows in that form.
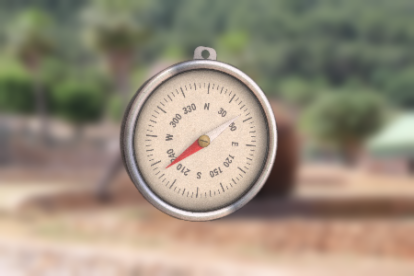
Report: 230°
